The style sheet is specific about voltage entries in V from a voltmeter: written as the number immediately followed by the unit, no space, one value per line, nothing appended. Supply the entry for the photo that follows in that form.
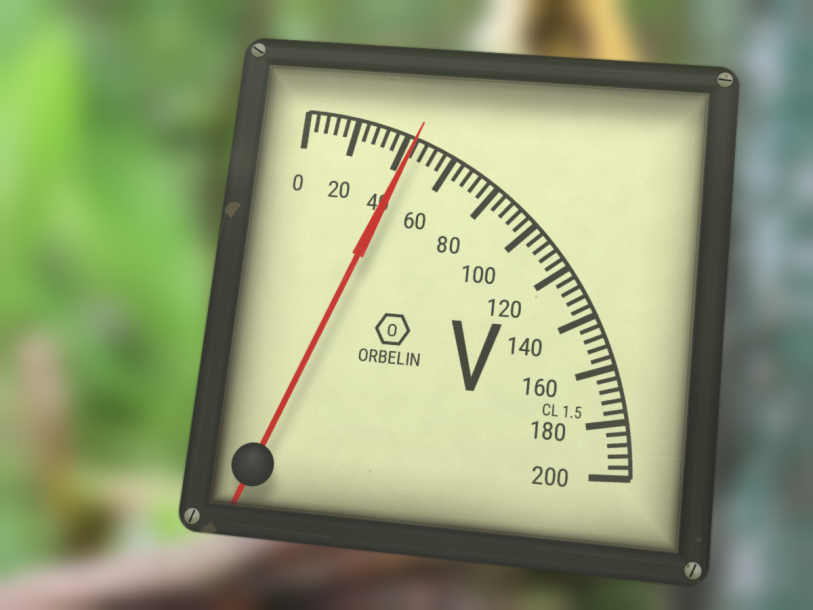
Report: 44V
